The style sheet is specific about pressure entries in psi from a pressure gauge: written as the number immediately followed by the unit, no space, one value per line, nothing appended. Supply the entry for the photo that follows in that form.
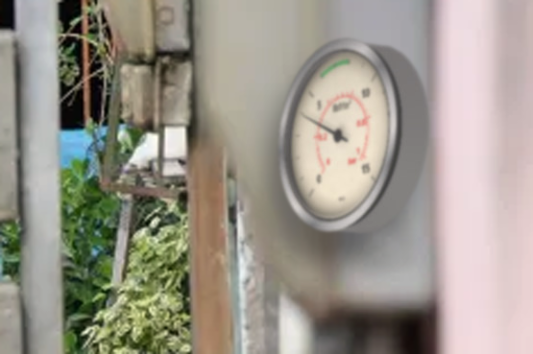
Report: 4psi
